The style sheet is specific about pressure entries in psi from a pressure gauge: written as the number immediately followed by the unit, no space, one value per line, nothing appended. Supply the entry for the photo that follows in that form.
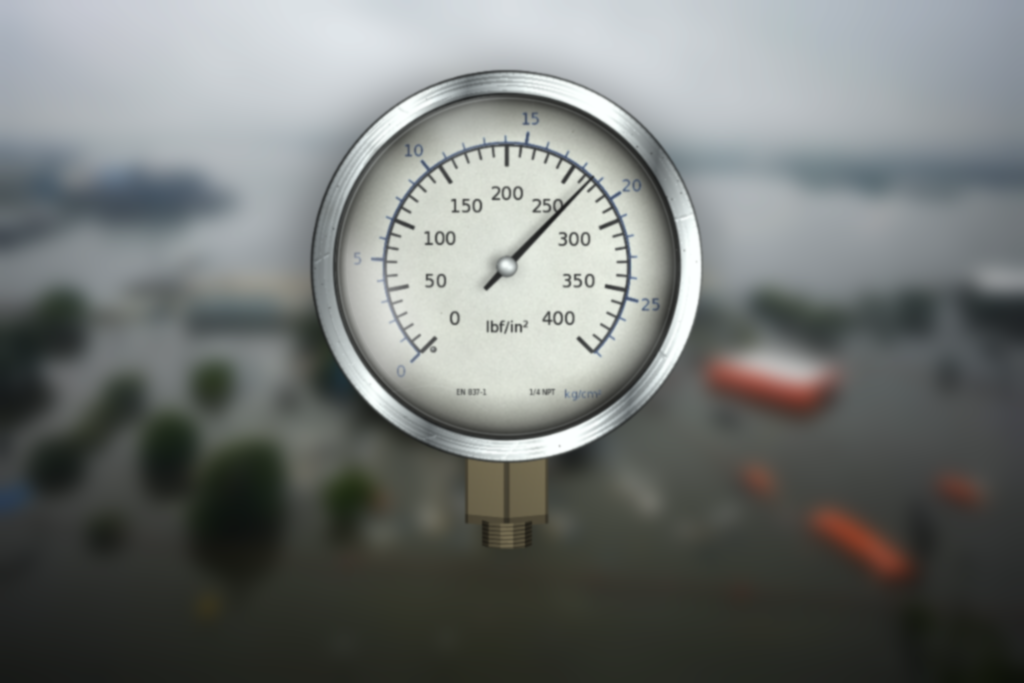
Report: 265psi
